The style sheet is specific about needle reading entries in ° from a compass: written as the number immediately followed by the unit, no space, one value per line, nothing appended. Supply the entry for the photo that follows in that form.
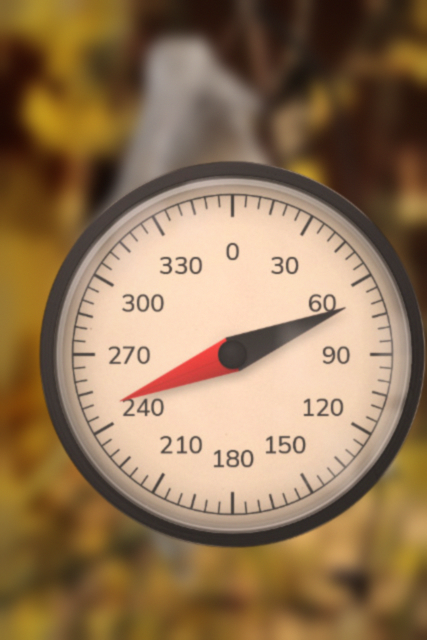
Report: 247.5°
